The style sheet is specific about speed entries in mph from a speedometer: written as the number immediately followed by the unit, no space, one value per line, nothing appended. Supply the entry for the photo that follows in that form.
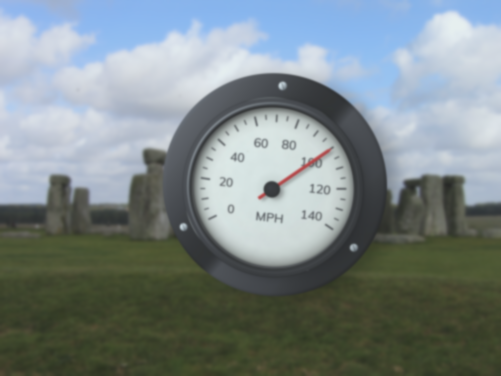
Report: 100mph
